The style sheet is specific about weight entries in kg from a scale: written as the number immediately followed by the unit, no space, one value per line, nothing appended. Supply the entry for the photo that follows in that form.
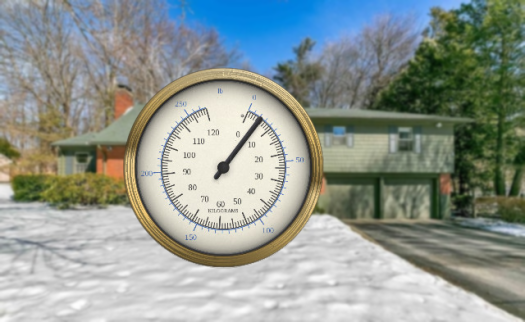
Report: 5kg
